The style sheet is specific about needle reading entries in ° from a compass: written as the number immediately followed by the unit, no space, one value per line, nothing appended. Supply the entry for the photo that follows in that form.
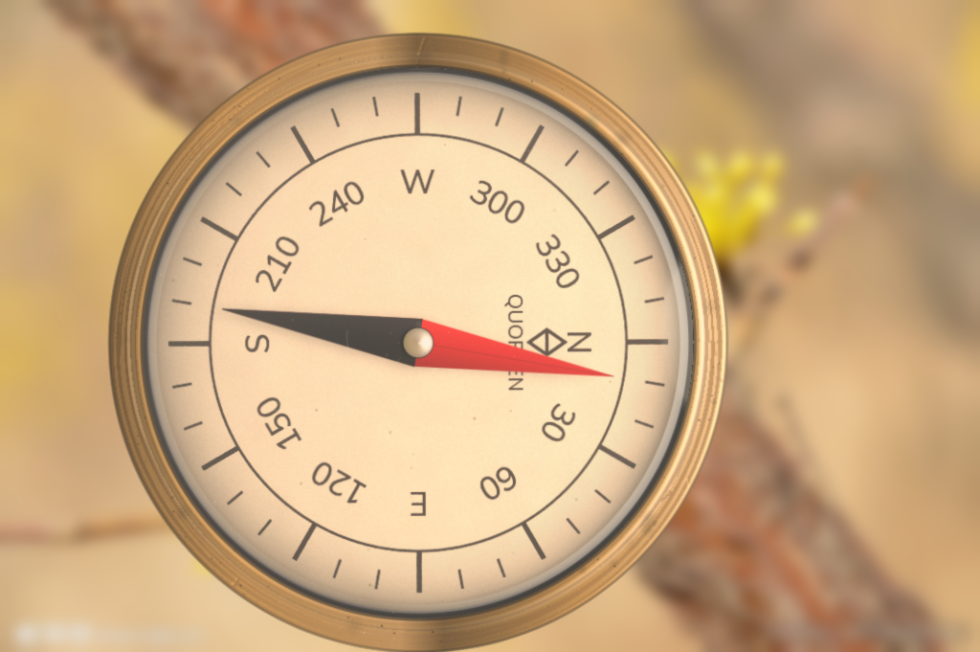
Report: 10°
